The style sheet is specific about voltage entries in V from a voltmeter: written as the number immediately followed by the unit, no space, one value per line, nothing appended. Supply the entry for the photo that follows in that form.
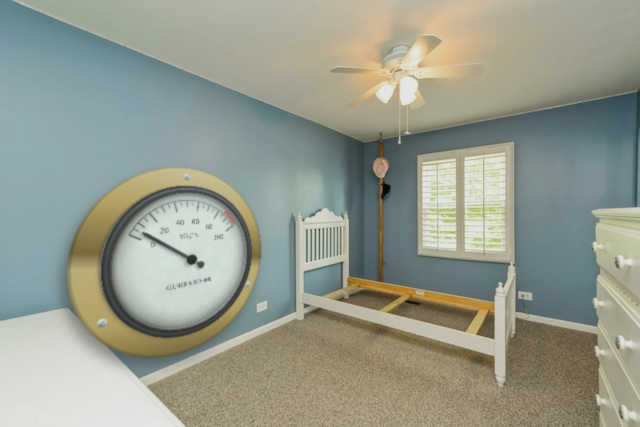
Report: 5V
